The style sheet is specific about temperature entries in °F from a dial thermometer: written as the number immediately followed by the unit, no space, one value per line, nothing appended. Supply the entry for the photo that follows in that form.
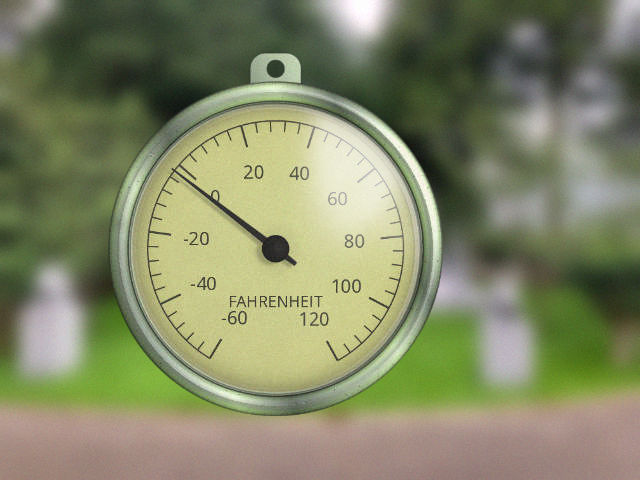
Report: -2°F
